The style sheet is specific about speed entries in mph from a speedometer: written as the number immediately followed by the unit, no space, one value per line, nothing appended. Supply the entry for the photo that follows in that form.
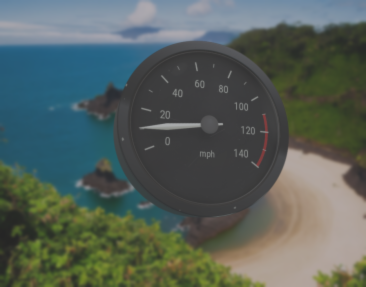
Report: 10mph
